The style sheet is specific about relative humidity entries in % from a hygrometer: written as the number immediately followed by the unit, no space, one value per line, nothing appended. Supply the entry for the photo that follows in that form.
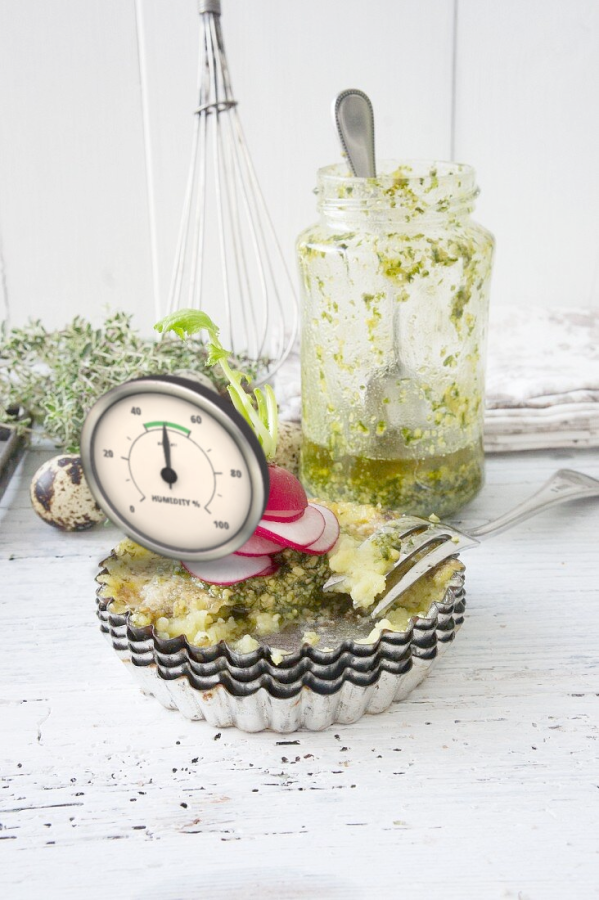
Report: 50%
